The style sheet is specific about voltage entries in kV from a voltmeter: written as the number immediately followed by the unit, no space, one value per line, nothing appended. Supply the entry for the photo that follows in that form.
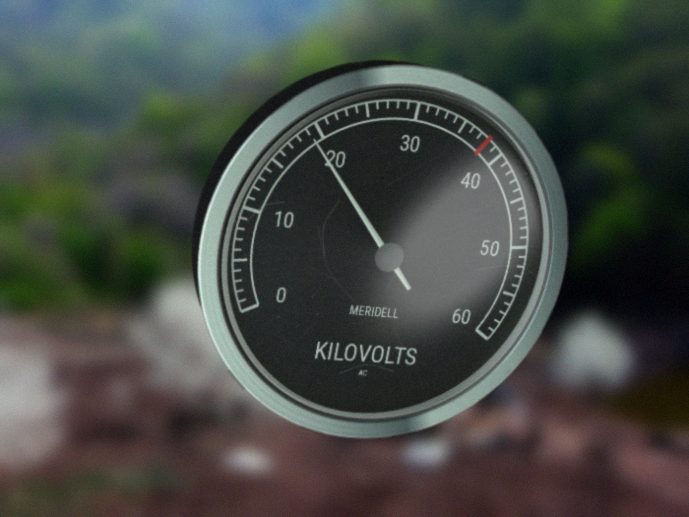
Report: 19kV
